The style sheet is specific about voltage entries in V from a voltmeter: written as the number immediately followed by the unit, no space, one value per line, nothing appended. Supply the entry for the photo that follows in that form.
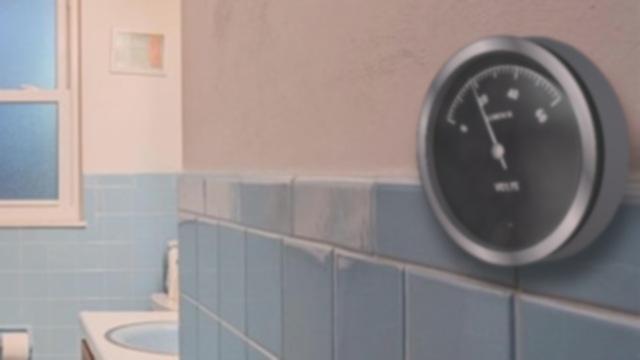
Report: 20V
